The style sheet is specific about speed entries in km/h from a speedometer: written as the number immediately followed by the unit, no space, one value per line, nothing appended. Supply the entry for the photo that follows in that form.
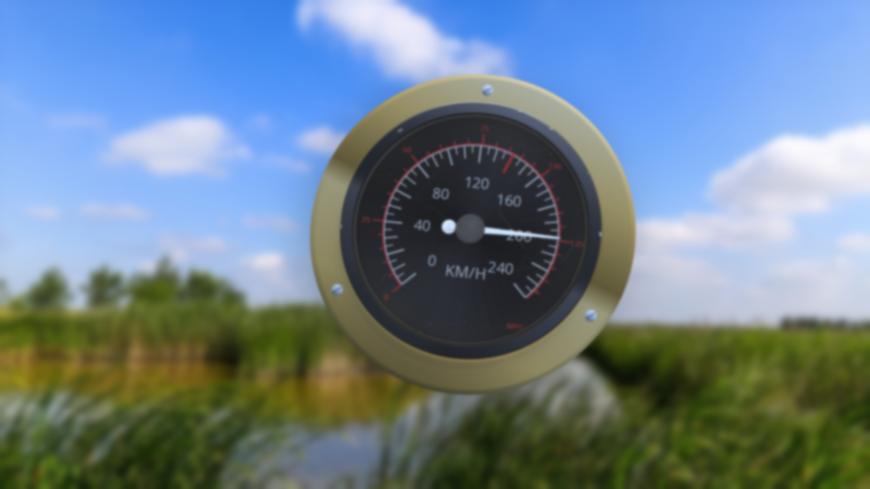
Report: 200km/h
